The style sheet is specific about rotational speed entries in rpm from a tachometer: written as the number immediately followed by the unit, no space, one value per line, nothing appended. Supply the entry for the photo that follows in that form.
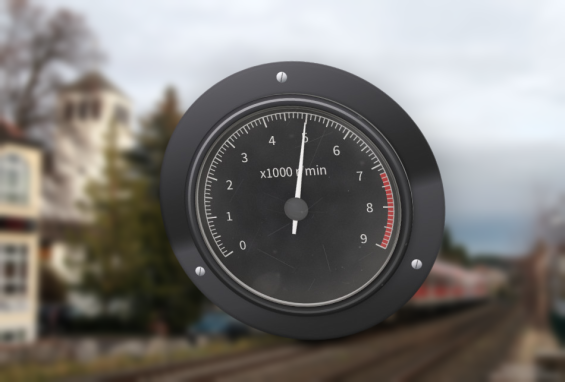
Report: 5000rpm
